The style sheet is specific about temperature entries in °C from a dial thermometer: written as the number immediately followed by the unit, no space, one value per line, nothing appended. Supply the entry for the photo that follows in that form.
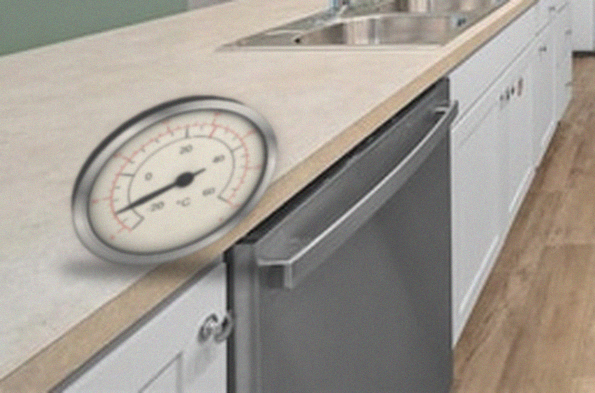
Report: -12°C
